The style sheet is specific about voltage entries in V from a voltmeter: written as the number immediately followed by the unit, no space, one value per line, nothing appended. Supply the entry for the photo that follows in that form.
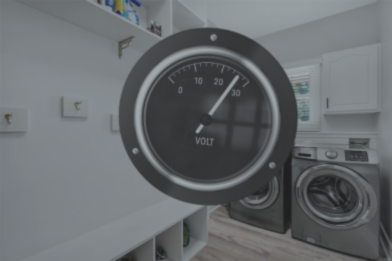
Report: 26V
